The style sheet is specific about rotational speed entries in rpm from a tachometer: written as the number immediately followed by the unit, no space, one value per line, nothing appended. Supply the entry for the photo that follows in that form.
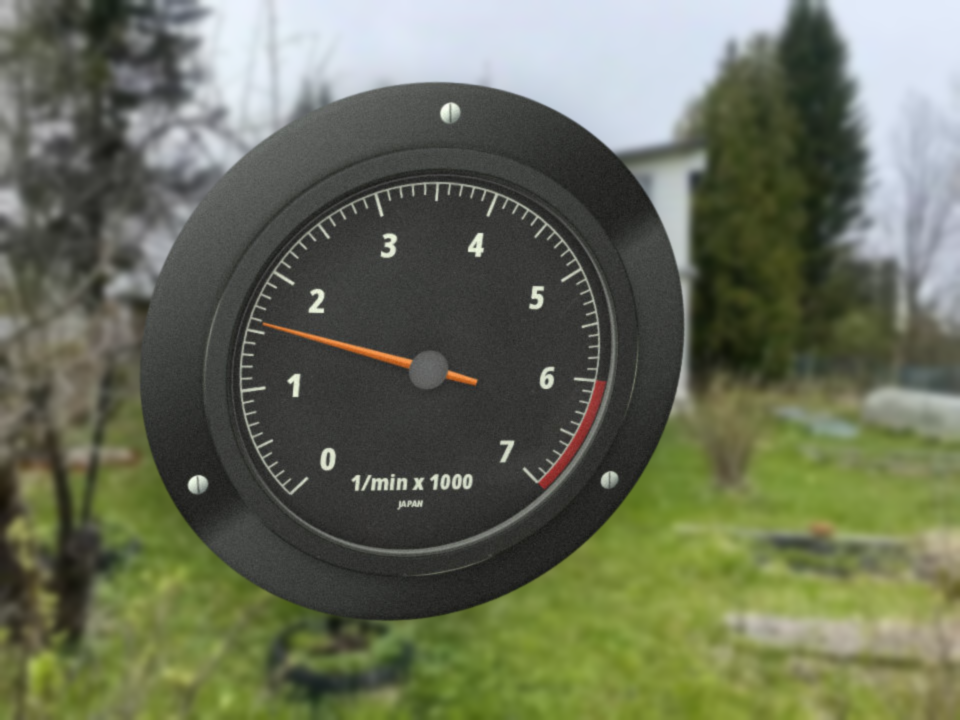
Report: 1600rpm
